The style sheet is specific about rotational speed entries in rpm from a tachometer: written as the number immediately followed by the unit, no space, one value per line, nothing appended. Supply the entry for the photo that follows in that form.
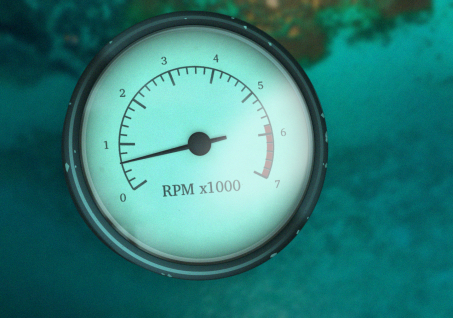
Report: 600rpm
